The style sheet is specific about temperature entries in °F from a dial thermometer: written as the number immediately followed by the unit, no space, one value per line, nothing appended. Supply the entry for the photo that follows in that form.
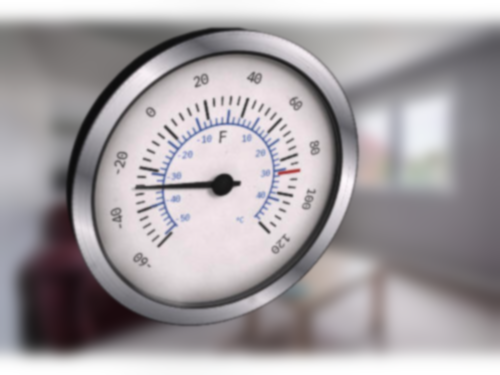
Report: -28°F
